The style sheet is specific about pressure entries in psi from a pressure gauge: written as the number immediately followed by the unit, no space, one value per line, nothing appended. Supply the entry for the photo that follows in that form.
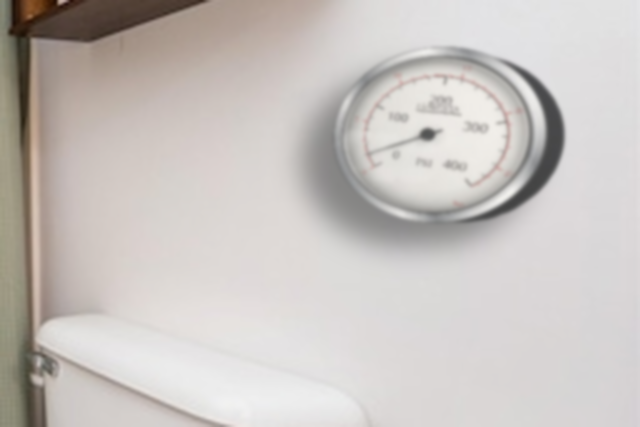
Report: 20psi
